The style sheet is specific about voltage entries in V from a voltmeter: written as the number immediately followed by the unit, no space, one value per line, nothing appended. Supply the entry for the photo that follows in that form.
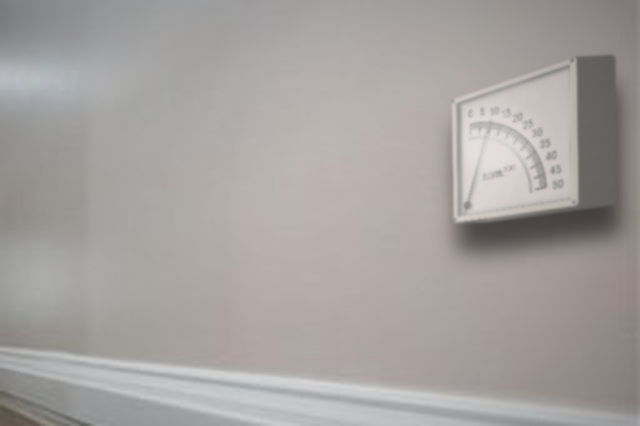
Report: 10V
